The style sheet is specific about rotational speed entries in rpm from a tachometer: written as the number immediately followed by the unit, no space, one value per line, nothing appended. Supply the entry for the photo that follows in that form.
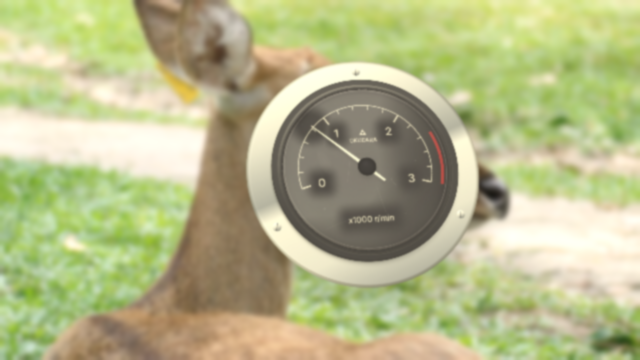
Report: 800rpm
